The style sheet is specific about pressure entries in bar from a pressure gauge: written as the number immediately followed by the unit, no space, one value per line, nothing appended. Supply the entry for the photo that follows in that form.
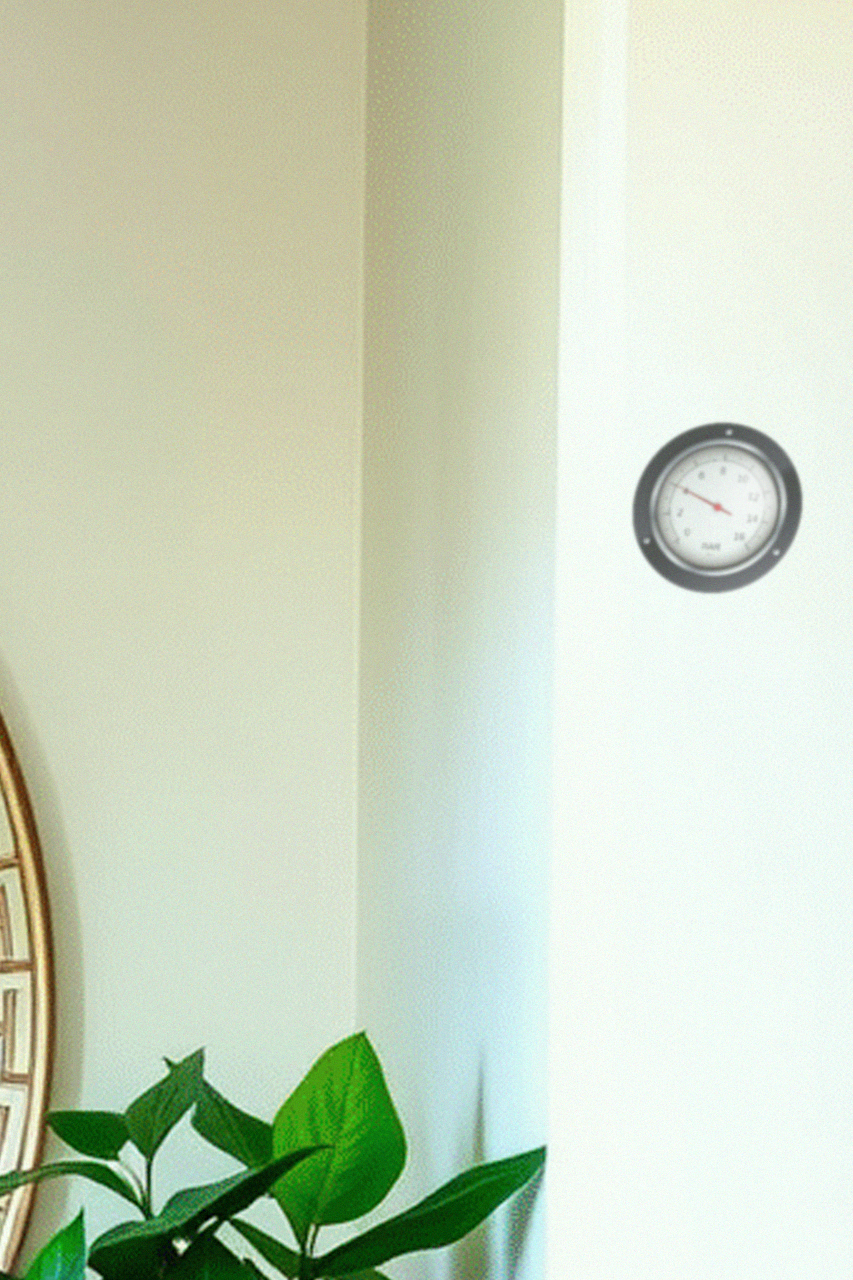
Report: 4bar
